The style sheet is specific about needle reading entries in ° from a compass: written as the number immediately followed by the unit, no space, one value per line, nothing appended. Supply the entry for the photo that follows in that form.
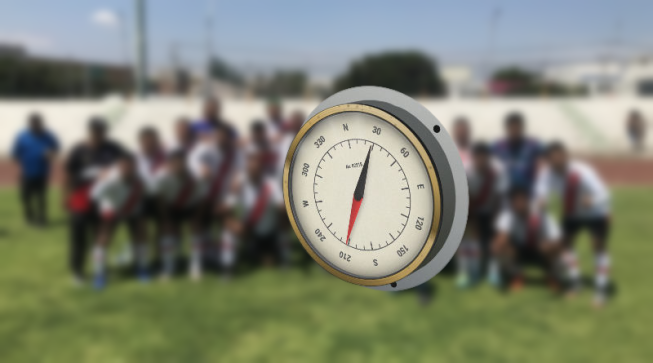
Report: 210°
